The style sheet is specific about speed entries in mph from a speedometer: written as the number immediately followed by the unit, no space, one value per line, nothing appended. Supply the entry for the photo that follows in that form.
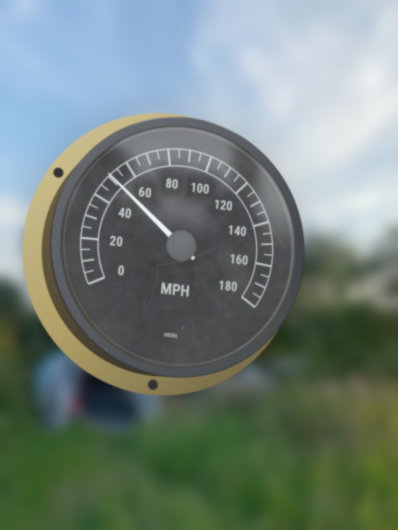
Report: 50mph
